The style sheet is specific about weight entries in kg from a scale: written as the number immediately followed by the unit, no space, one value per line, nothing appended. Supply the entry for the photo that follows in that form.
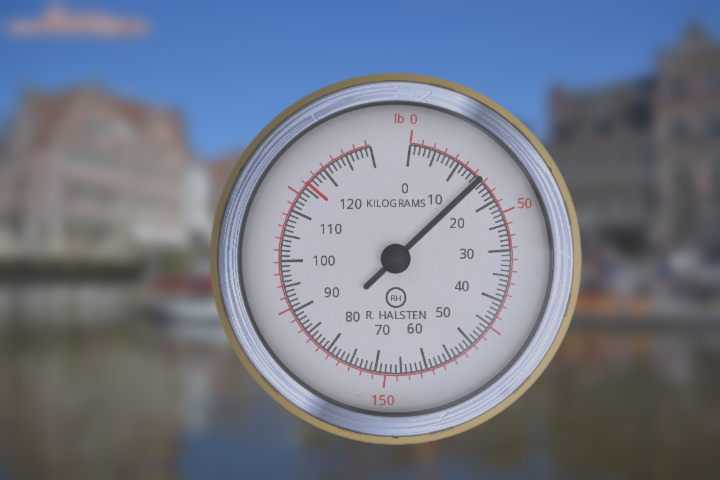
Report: 15kg
